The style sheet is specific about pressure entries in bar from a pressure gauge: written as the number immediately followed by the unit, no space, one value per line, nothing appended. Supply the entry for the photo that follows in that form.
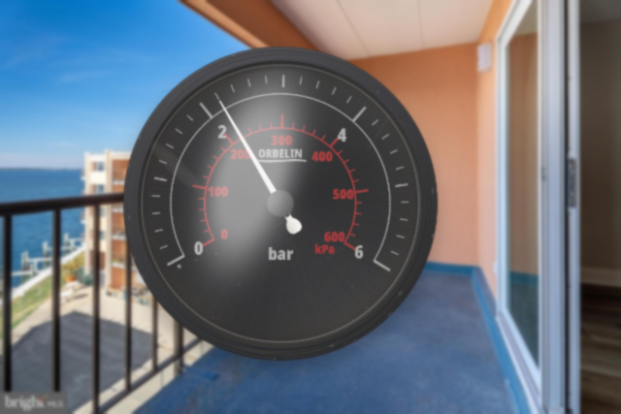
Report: 2.2bar
